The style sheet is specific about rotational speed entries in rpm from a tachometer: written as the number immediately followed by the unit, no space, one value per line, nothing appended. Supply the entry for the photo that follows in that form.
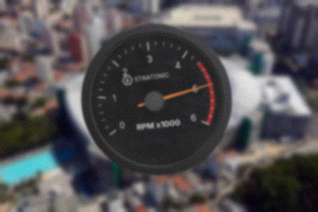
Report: 5000rpm
